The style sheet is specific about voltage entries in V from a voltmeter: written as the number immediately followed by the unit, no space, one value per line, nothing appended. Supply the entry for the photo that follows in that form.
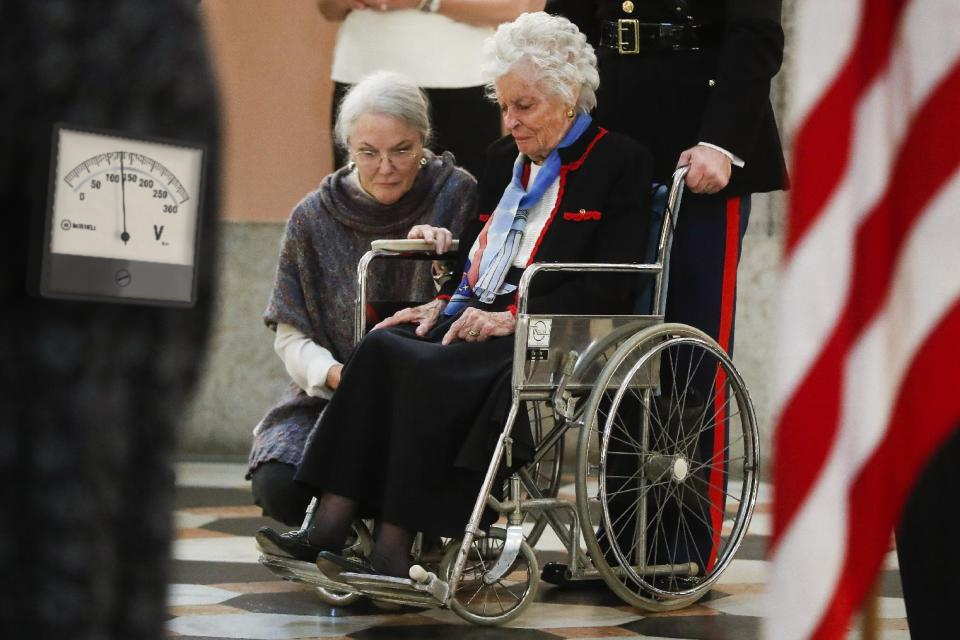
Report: 125V
